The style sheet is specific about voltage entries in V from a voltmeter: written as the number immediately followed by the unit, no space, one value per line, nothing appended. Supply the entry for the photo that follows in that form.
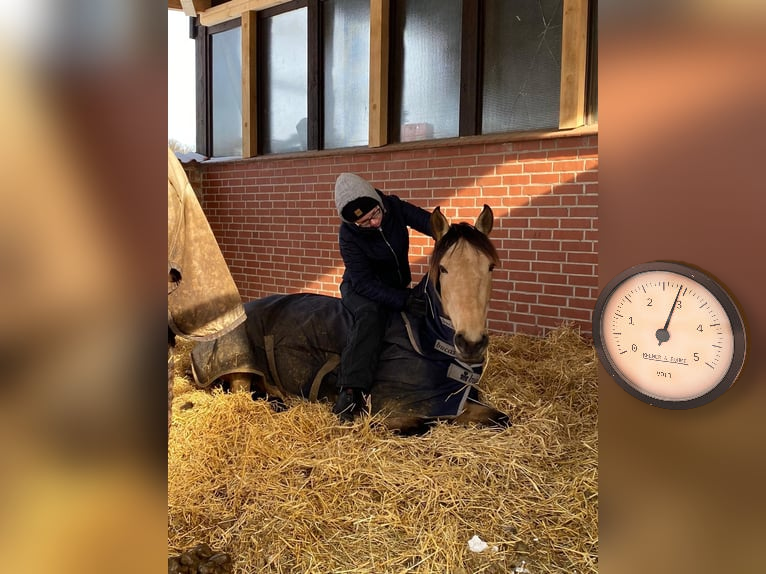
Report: 2.9V
